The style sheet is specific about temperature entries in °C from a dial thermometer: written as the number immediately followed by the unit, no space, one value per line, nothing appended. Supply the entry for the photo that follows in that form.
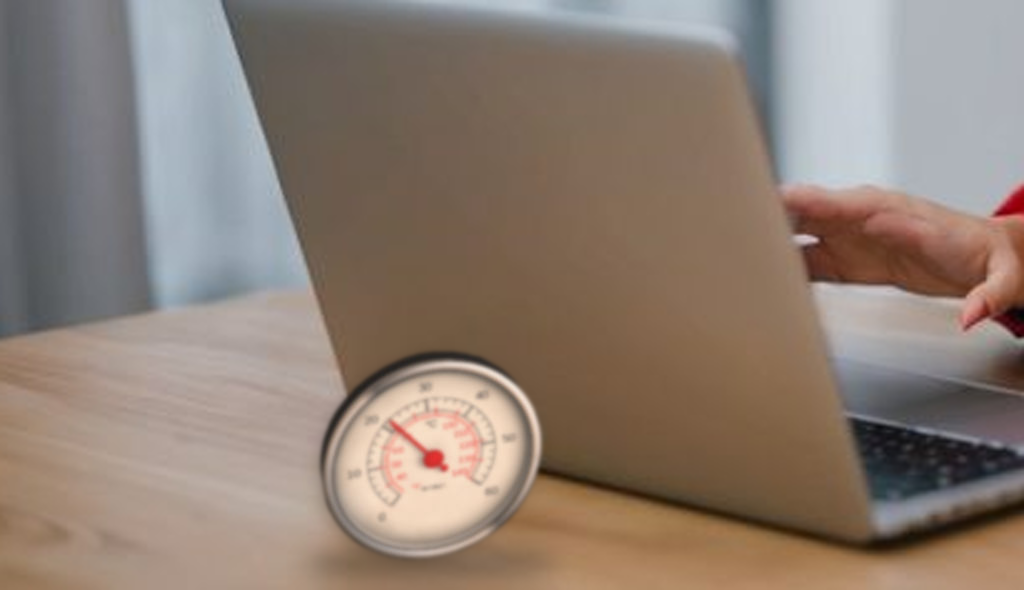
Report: 22°C
